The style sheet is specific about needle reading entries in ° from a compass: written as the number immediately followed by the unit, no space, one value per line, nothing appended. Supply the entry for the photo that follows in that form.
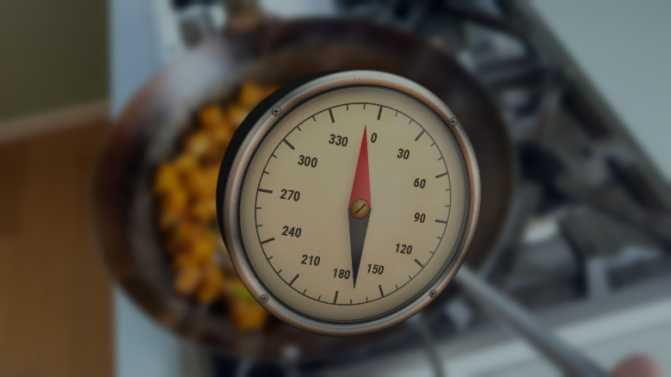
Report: 350°
